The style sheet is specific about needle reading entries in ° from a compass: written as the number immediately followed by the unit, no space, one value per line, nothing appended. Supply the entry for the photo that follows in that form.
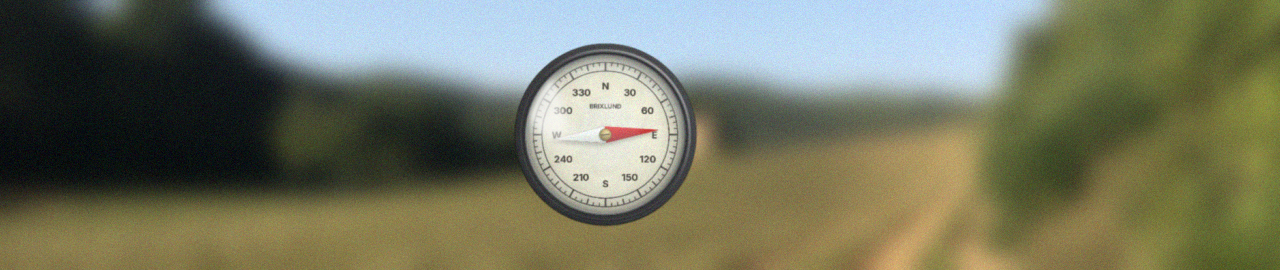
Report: 85°
